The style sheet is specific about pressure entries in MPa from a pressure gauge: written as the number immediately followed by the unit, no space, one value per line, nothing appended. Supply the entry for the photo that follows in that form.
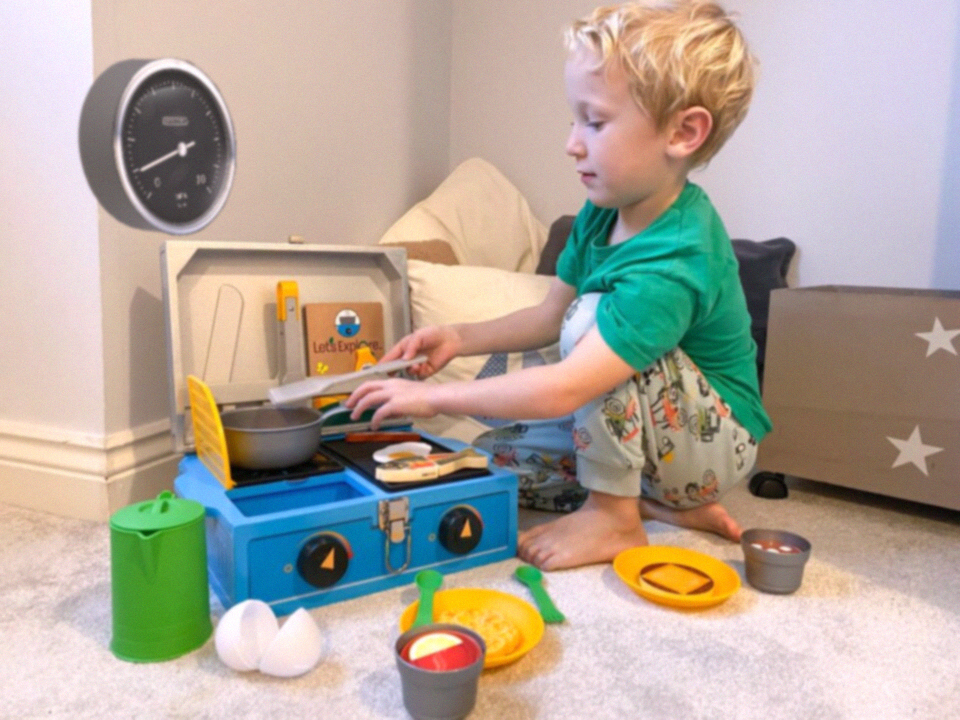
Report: 1MPa
